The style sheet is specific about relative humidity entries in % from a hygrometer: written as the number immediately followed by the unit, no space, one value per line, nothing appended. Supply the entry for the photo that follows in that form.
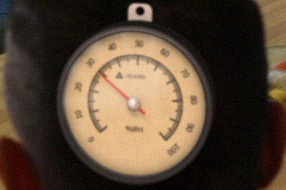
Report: 30%
